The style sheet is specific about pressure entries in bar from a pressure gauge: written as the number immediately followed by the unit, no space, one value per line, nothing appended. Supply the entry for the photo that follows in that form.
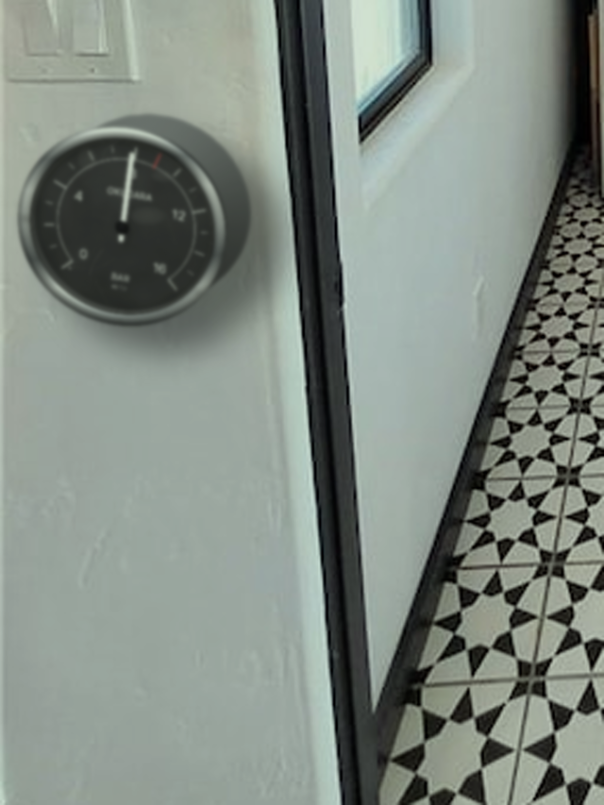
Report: 8bar
